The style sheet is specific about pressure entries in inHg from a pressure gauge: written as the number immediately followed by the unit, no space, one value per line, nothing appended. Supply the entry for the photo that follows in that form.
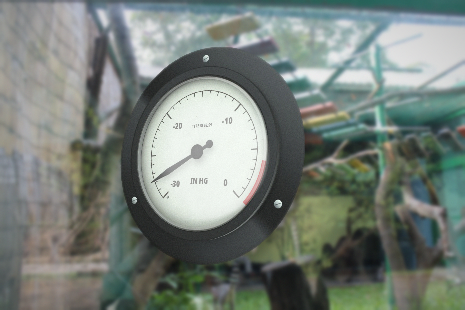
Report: -28inHg
